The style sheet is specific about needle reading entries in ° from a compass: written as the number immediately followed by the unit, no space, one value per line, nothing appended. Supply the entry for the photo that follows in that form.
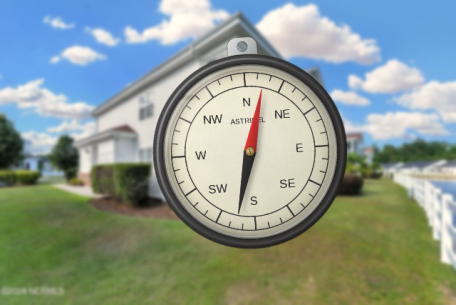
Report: 15°
